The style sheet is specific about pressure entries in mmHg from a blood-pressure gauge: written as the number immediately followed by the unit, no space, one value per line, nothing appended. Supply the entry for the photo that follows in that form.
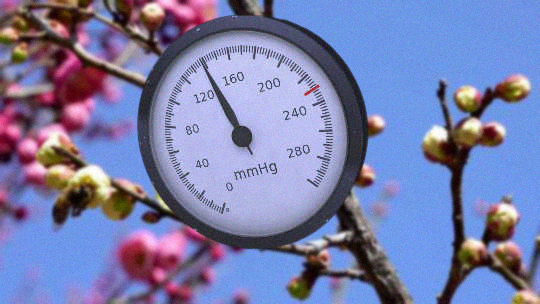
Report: 140mmHg
